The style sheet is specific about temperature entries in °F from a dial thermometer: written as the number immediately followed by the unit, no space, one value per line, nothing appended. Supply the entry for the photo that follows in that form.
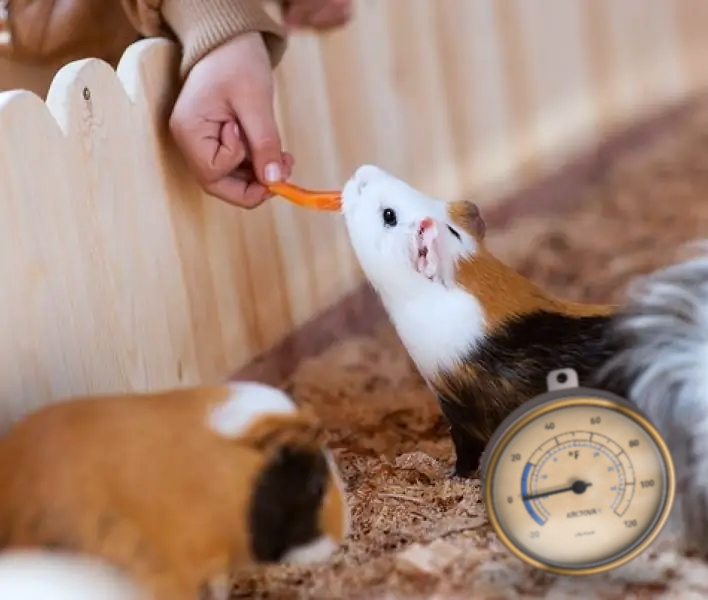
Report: 0°F
